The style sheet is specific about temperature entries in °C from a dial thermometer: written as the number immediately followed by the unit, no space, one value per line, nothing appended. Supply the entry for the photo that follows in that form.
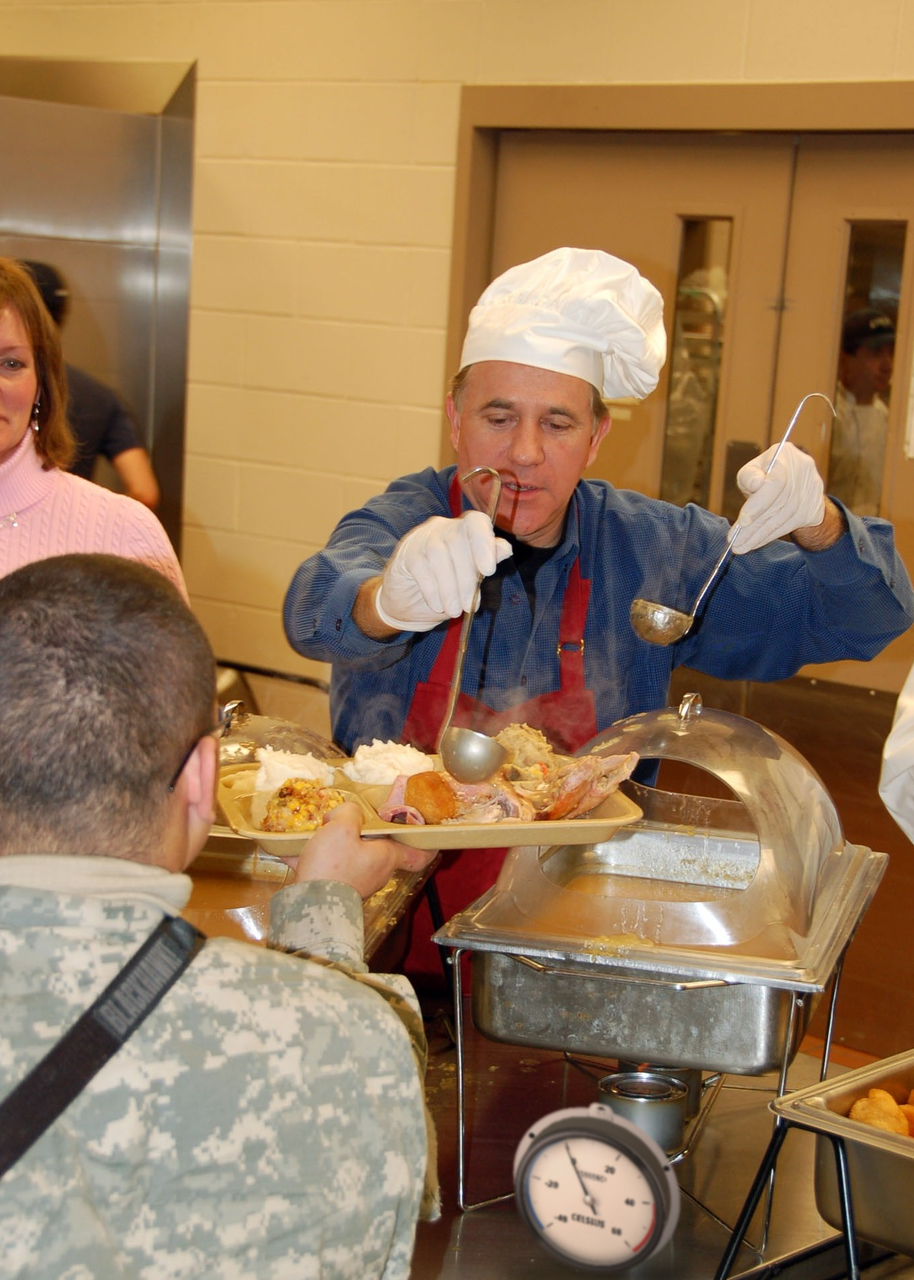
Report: 0°C
